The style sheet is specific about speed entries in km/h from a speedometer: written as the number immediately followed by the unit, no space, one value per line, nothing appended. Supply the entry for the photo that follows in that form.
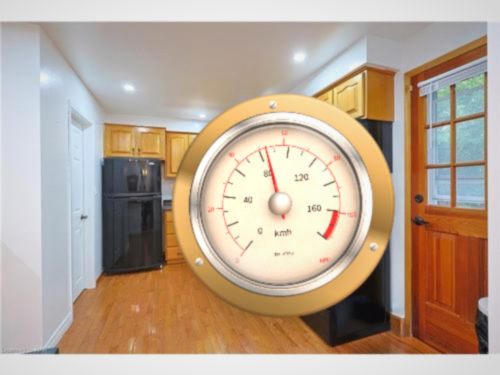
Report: 85km/h
